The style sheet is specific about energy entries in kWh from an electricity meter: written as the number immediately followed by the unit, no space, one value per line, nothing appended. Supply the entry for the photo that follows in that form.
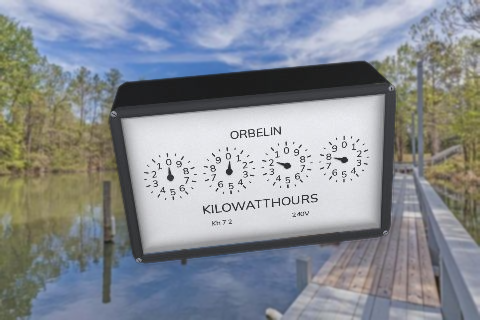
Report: 18kWh
